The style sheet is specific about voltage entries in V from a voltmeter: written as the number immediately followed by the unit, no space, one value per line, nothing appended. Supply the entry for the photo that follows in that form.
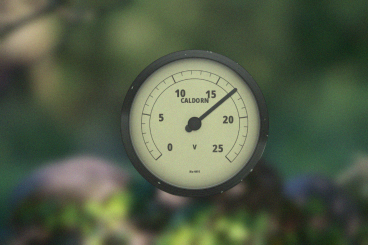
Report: 17V
